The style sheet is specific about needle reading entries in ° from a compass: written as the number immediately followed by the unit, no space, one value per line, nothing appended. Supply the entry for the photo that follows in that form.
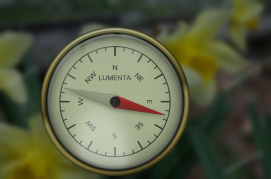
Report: 105°
